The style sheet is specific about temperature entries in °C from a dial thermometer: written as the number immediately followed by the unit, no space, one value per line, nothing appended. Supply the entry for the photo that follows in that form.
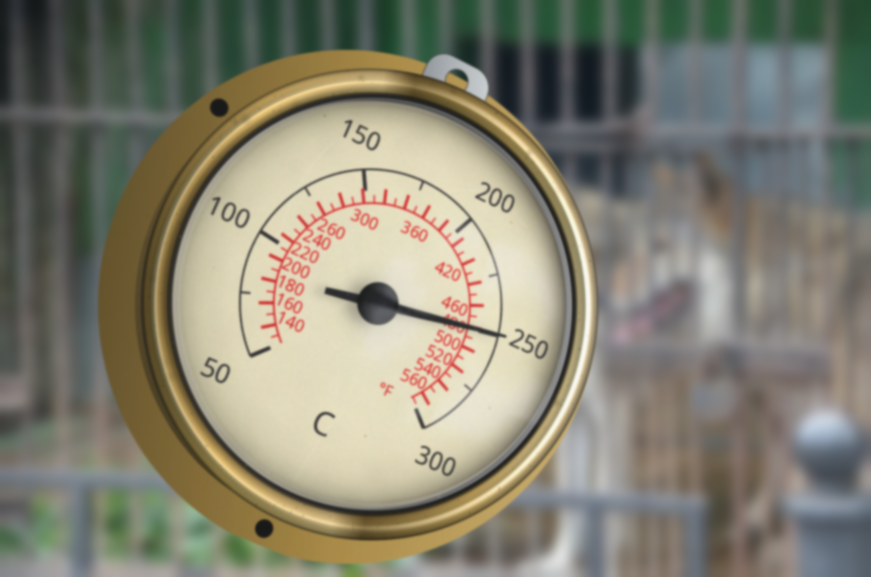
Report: 250°C
